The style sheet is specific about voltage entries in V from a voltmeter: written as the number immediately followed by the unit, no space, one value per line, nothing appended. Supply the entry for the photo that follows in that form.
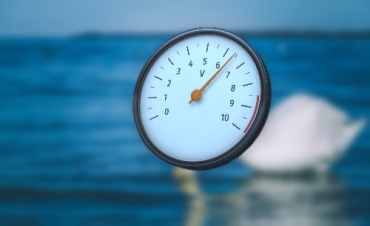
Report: 6.5V
